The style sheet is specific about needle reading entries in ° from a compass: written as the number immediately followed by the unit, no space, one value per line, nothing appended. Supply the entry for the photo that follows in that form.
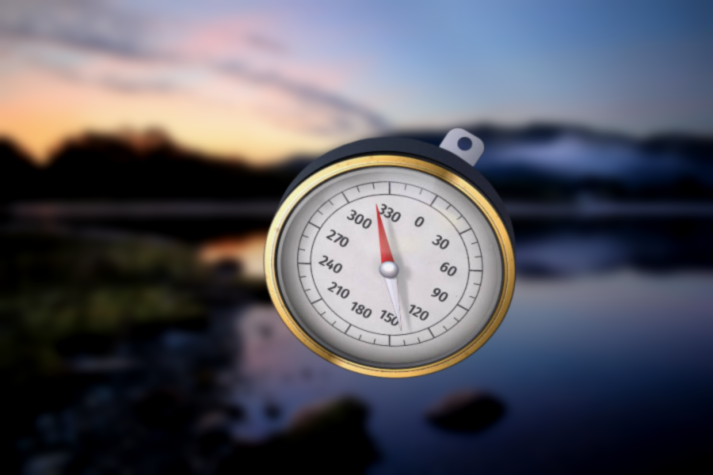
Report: 320°
